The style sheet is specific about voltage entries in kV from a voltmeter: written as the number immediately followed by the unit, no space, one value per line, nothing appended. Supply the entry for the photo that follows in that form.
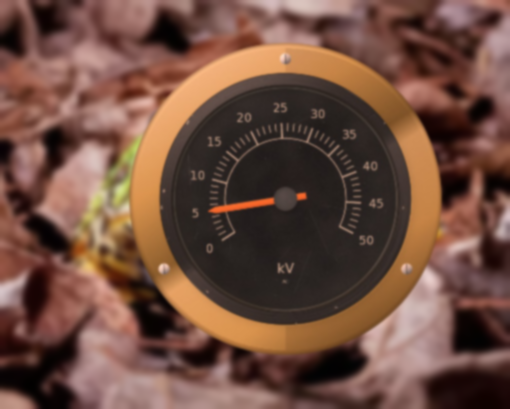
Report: 5kV
